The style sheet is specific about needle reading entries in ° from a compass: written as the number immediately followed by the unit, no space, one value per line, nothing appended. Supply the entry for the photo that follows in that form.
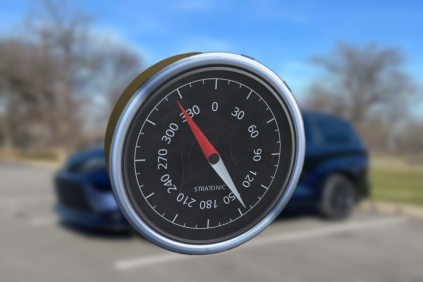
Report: 325°
